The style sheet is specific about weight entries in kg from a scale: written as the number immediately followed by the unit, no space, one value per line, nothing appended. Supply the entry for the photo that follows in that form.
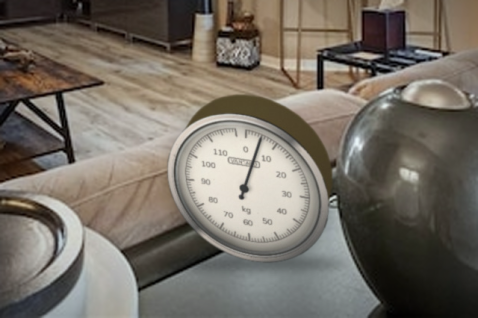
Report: 5kg
